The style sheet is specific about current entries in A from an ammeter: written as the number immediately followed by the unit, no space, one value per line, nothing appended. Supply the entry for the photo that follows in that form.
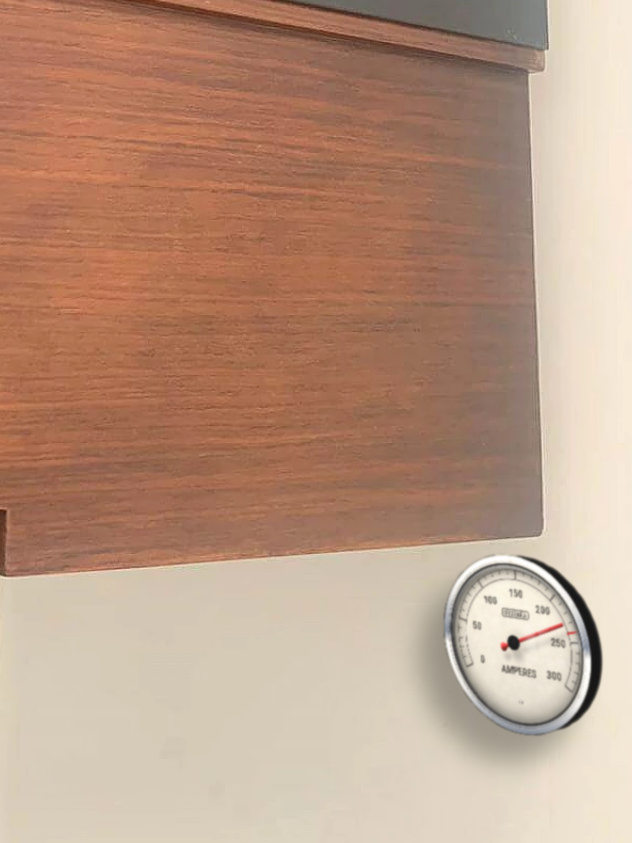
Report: 230A
